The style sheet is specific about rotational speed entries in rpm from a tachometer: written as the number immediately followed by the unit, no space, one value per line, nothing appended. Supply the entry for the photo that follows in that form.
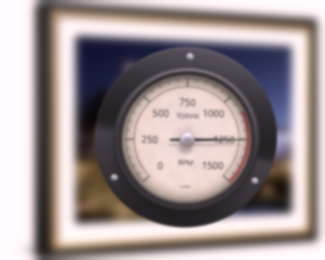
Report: 1250rpm
